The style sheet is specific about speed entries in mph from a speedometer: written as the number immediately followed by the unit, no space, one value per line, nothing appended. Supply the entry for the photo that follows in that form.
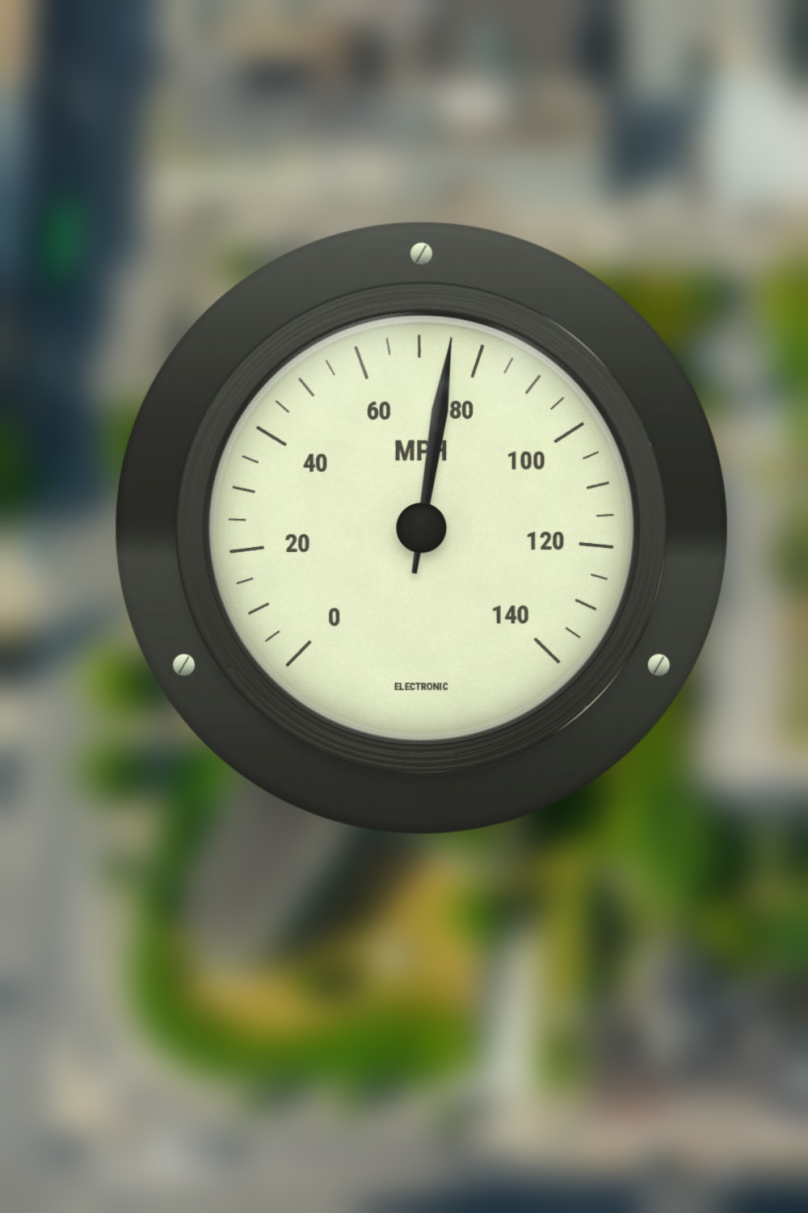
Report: 75mph
